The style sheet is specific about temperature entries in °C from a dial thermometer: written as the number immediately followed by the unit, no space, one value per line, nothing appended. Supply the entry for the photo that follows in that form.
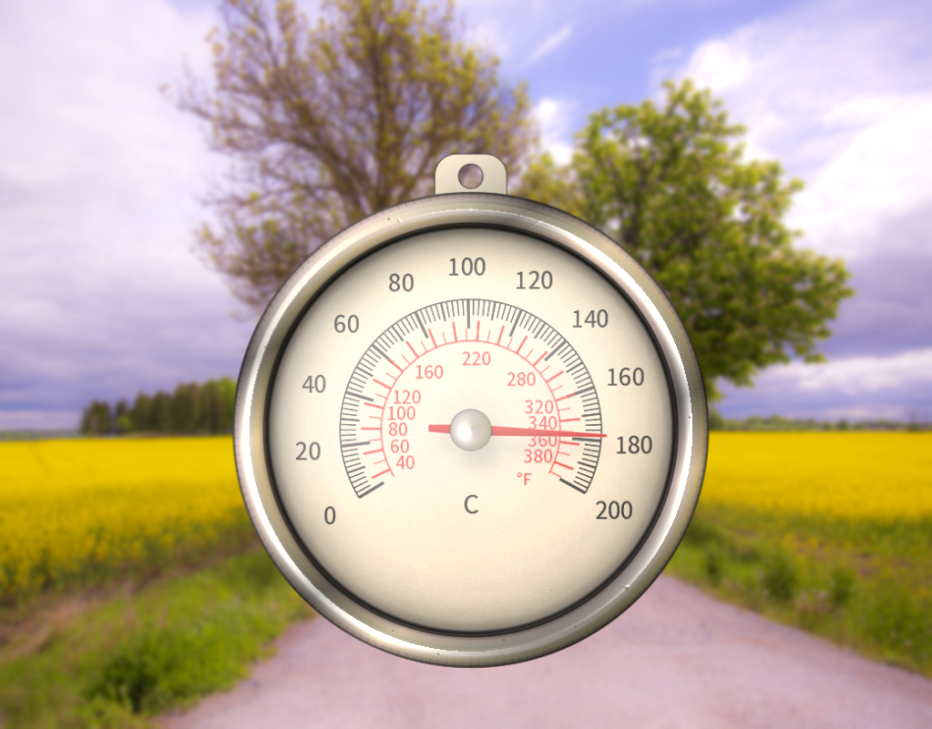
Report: 178°C
